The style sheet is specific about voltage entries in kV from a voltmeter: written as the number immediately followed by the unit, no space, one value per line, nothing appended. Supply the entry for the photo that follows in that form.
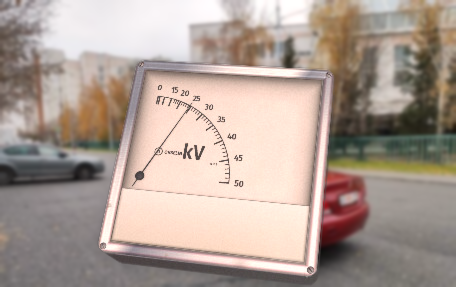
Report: 25kV
